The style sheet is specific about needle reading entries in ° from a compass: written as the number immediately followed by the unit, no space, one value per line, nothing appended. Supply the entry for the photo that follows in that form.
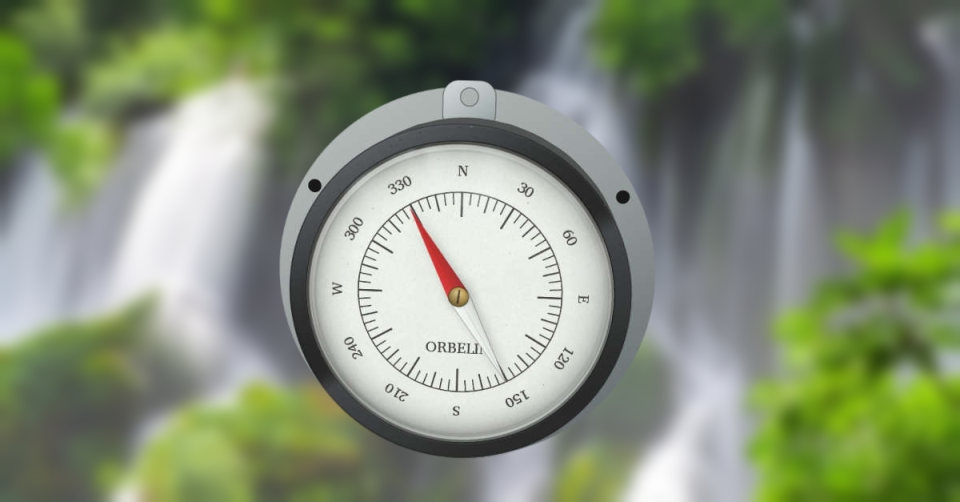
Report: 330°
